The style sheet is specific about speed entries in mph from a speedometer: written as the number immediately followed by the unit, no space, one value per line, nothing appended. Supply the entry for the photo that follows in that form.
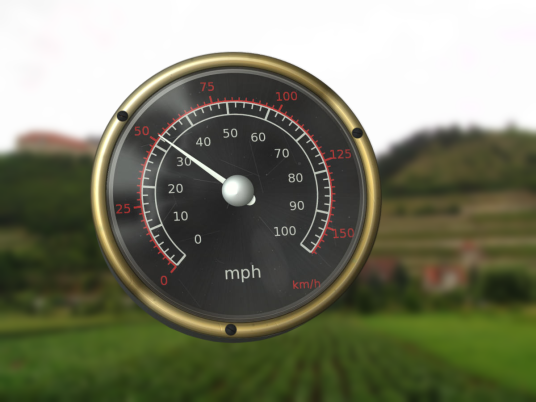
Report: 32mph
